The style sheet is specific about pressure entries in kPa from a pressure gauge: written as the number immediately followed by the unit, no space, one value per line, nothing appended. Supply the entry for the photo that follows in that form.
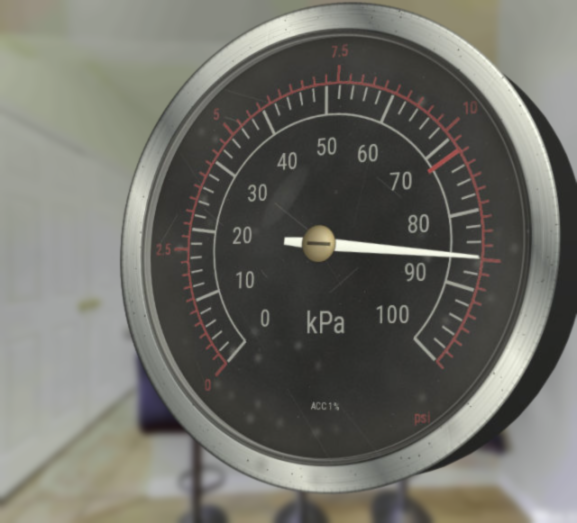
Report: 86kPa
